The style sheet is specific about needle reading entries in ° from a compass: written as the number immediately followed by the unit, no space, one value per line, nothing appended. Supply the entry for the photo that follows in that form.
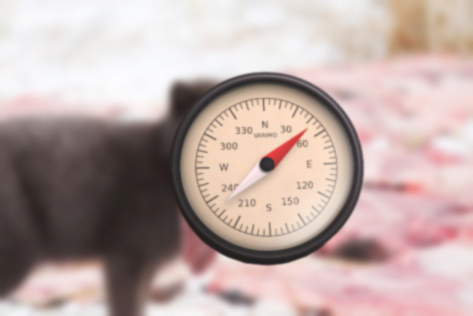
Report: 50°
